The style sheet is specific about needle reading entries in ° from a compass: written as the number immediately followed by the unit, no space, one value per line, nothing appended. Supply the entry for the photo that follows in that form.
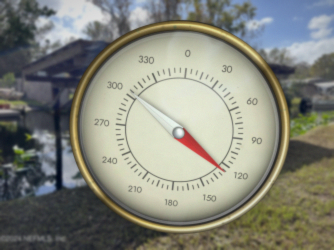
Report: 125°
